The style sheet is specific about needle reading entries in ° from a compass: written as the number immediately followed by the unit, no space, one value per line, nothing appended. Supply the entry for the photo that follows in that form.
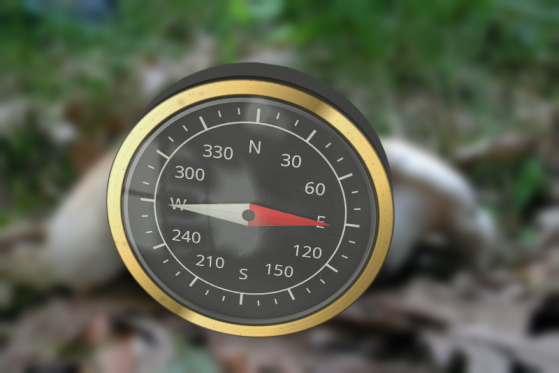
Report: 90°
